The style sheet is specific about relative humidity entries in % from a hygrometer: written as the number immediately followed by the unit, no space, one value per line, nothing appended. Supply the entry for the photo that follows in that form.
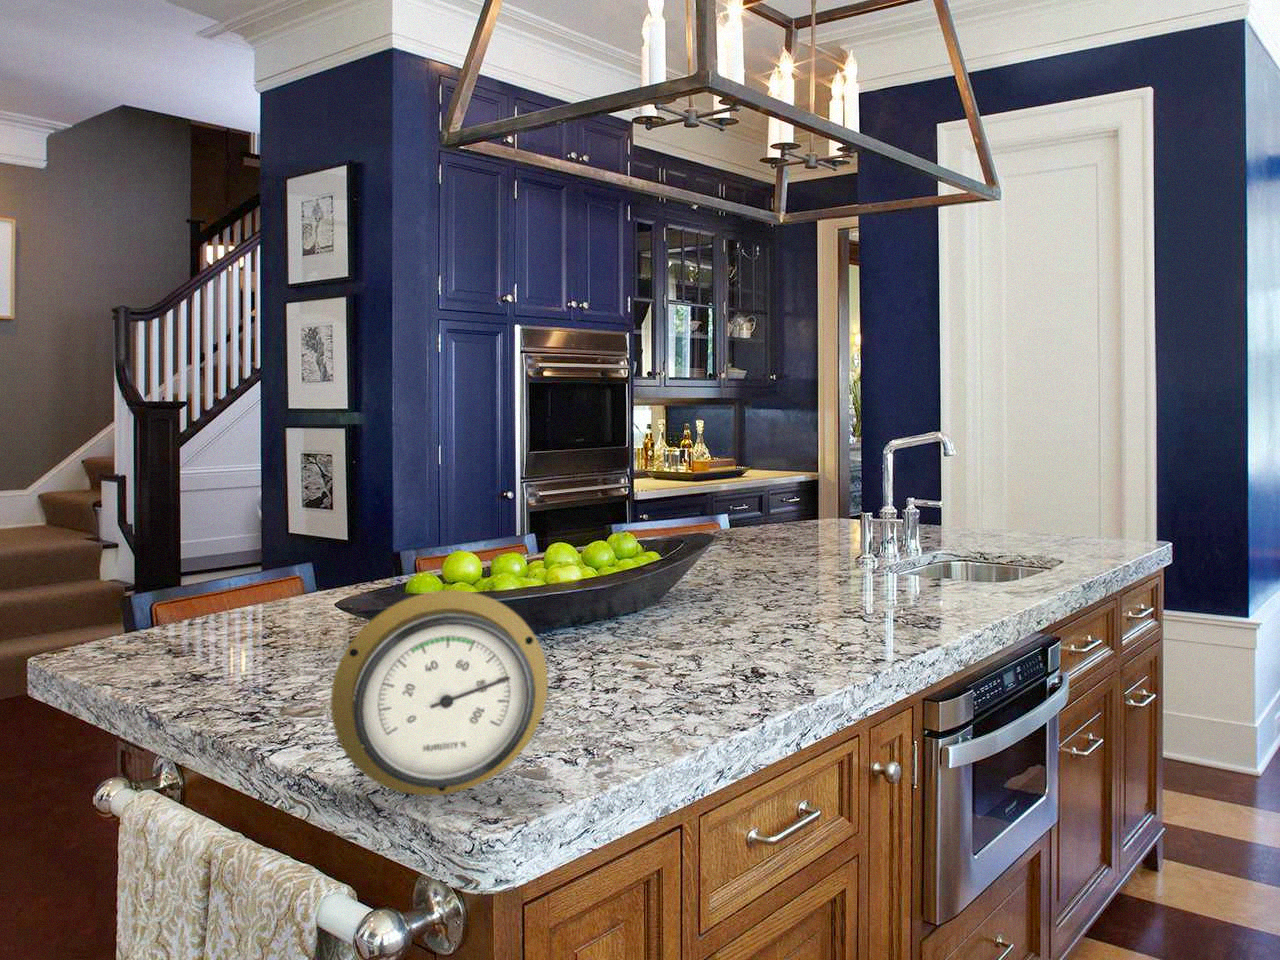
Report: 80%
